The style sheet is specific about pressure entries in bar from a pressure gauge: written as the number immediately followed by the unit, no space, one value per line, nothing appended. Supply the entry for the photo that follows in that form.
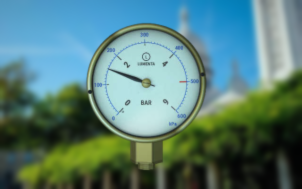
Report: 1.5bar
